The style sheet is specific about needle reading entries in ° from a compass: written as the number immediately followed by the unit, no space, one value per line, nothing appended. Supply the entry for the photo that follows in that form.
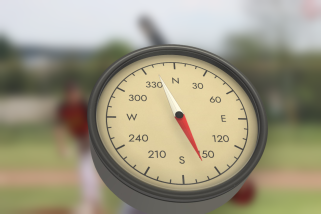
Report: 160°
